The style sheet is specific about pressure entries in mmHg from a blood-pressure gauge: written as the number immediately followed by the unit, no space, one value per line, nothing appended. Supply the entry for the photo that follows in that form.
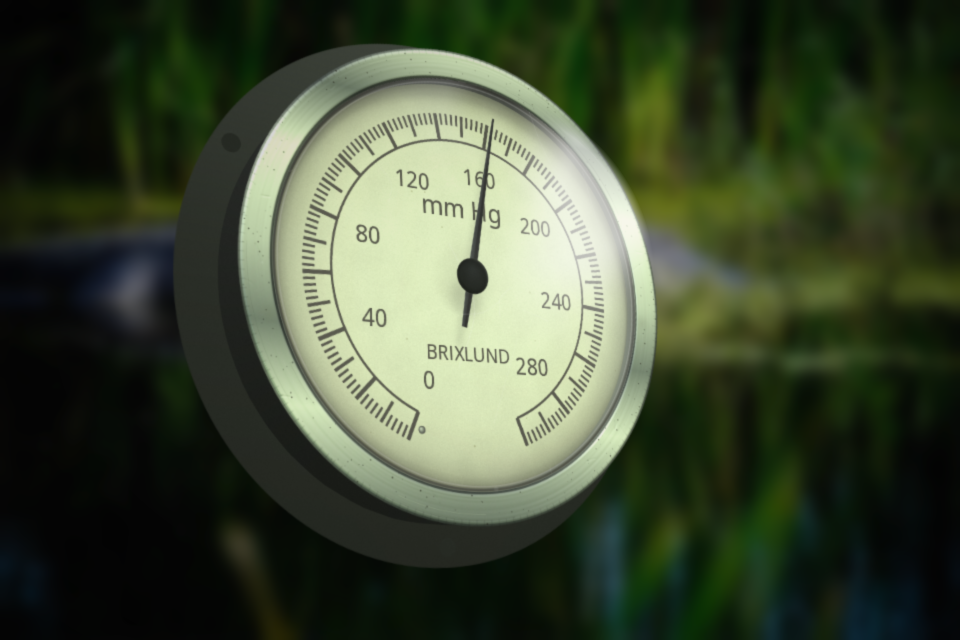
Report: 160mmHg
